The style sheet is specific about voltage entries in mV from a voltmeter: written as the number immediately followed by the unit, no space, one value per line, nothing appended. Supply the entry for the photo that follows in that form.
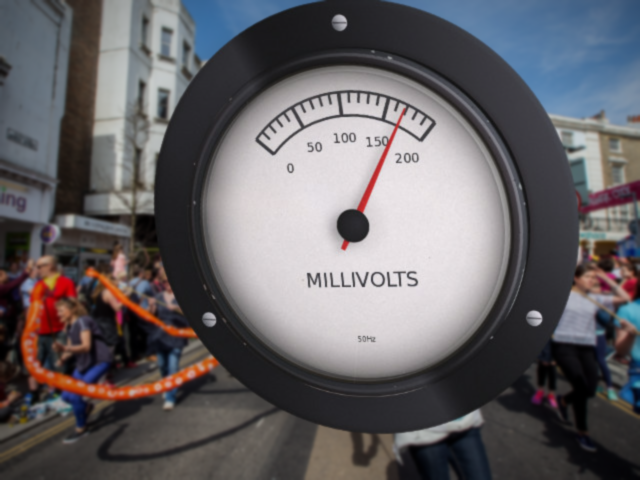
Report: 170mV
